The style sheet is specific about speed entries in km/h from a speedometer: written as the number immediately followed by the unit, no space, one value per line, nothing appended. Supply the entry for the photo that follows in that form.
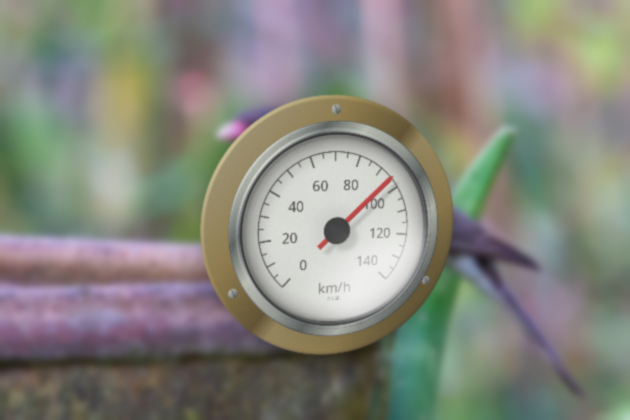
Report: 95km/h
